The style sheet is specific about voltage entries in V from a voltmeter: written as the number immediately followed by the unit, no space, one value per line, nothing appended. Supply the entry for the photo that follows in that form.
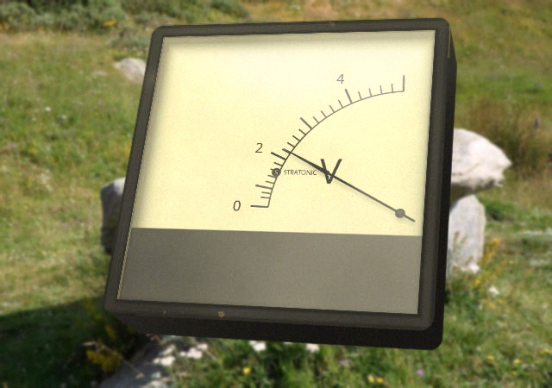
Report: 2.2V
